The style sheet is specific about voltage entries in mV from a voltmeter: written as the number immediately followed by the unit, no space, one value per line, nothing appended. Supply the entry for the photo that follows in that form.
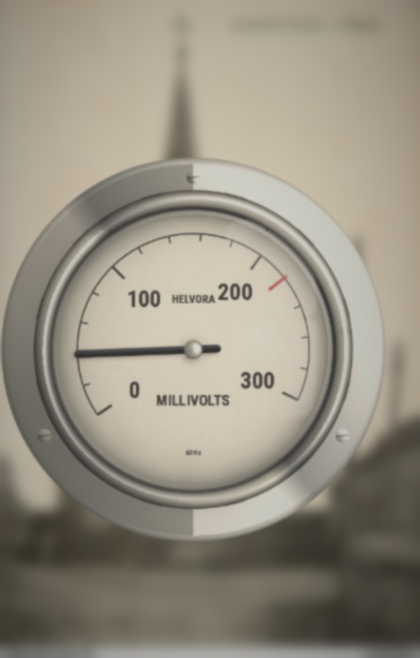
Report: 40mV
